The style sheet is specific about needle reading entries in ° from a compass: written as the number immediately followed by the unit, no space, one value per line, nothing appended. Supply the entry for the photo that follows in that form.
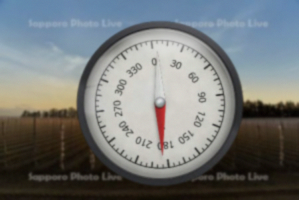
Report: 185°
